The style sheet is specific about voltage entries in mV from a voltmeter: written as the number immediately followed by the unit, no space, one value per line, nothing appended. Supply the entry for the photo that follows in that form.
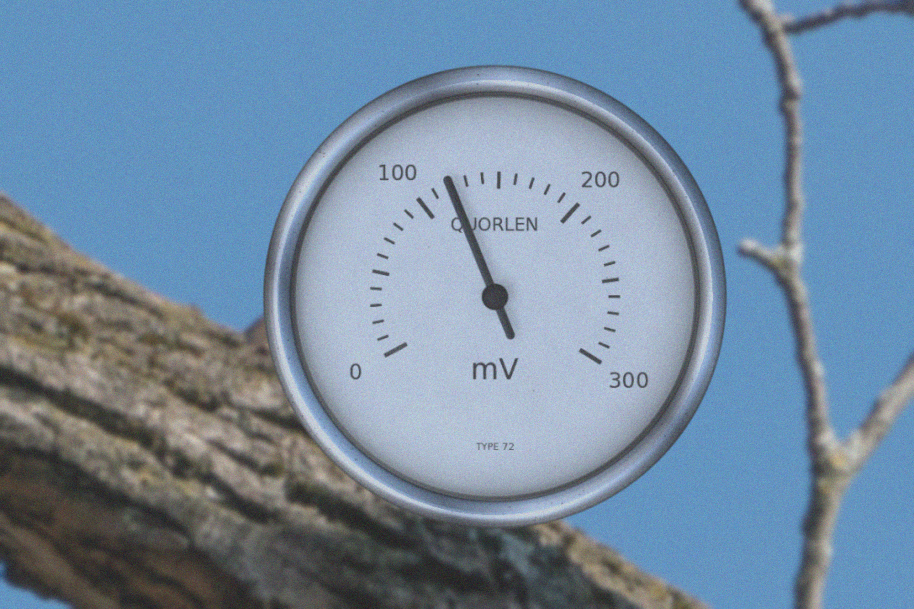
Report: 120mV
